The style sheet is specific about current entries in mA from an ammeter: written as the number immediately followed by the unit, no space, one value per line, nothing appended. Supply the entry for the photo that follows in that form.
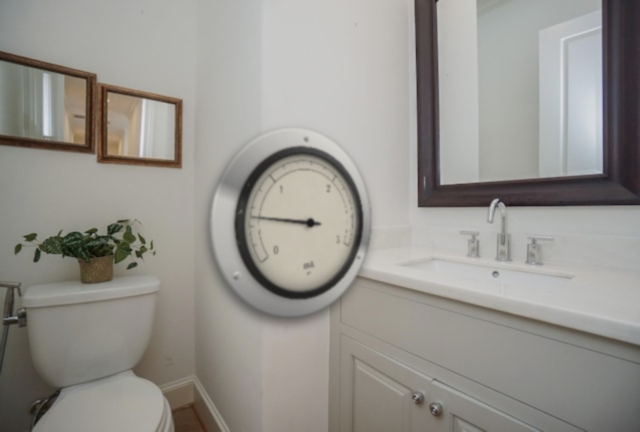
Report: 0.5mA
